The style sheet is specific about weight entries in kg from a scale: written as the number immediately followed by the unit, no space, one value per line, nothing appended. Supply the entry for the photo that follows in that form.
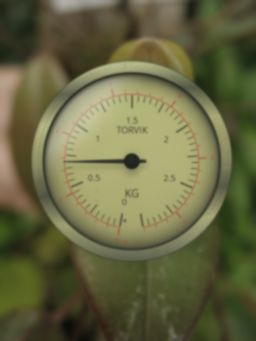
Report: 0.7kg
